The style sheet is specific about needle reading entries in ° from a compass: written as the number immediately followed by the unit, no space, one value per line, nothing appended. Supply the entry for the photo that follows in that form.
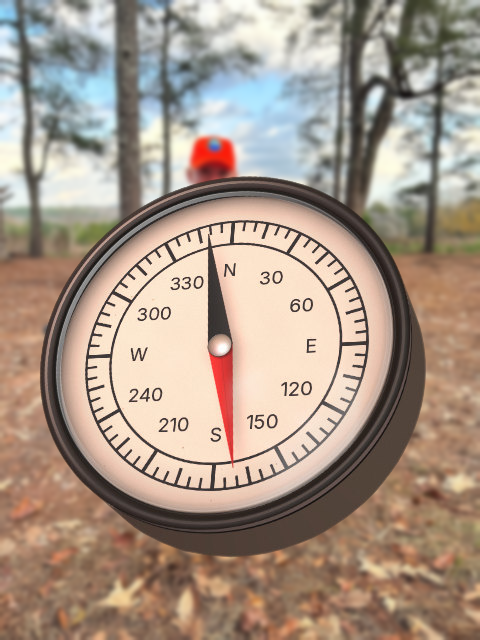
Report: 170°
